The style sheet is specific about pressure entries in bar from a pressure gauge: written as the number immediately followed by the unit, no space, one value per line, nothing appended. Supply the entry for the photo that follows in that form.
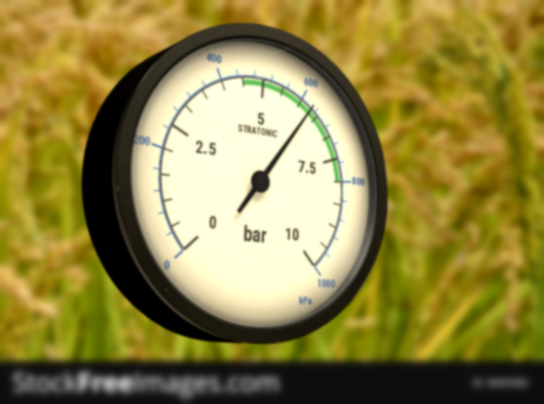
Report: 6.25bar
